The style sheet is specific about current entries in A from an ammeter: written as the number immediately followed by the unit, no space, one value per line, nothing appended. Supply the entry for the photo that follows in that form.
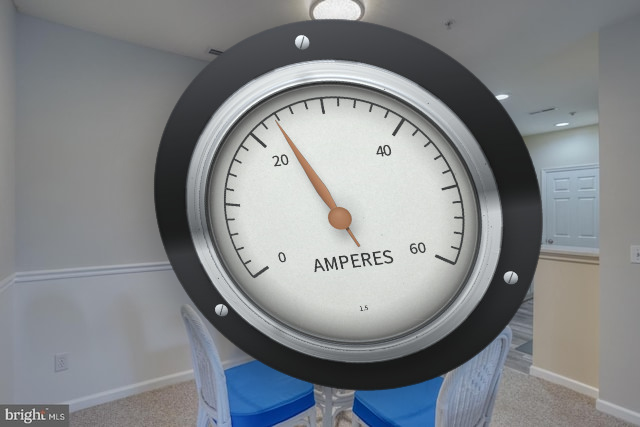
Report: 24A
